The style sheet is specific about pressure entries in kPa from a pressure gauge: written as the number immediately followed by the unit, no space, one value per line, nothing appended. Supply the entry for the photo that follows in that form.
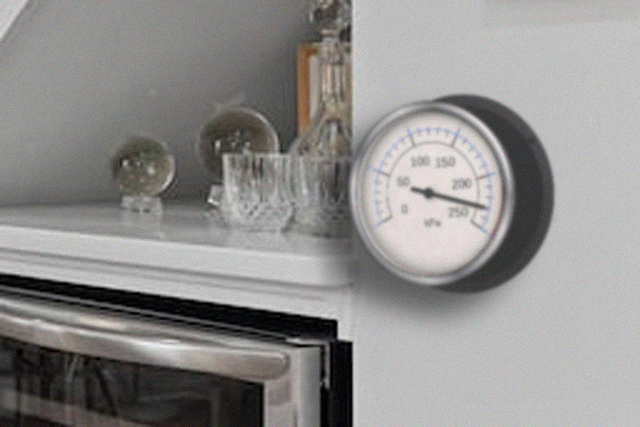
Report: 230kPa
